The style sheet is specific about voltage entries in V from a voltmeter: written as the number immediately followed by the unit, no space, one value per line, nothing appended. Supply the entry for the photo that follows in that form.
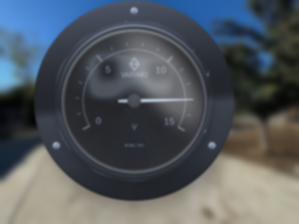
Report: 13V
